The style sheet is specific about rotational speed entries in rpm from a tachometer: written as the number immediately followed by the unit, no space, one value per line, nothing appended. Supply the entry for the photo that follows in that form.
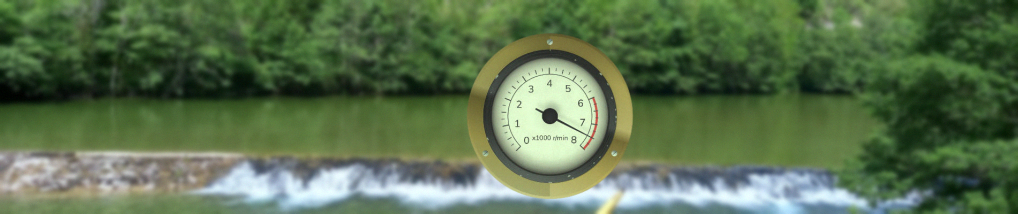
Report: 7500rpm
